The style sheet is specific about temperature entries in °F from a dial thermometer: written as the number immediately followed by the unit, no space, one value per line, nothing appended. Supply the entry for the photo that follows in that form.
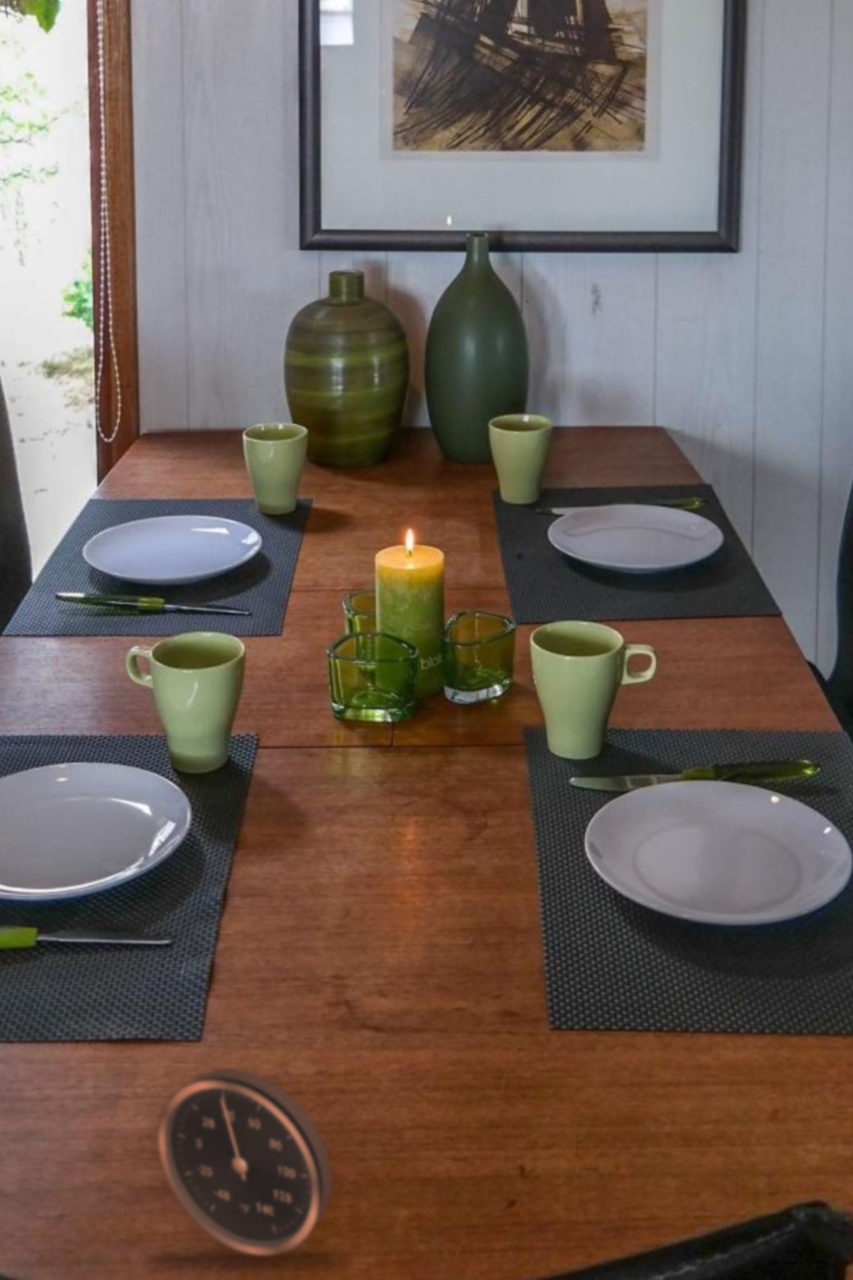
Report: 40°F
